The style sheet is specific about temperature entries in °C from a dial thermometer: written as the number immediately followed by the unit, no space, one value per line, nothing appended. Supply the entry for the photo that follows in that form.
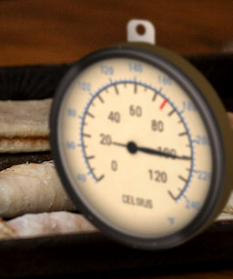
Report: 100°C
